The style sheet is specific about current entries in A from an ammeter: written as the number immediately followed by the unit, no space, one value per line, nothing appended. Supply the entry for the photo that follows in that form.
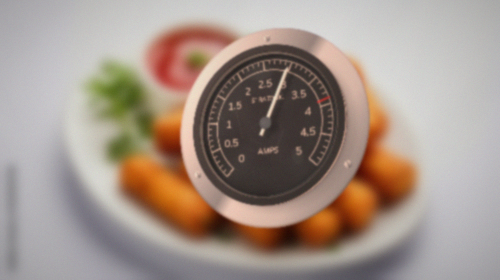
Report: 3A
